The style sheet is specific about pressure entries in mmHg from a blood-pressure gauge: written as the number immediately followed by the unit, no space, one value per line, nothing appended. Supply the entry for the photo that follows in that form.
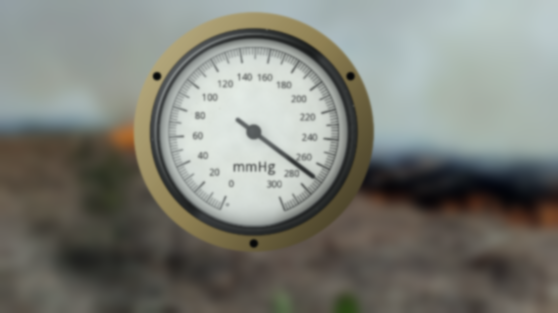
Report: 270mmHg
